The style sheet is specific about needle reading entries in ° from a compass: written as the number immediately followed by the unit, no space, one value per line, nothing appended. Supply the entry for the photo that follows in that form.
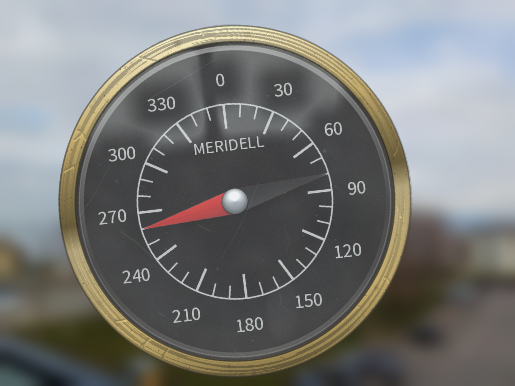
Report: 260°
